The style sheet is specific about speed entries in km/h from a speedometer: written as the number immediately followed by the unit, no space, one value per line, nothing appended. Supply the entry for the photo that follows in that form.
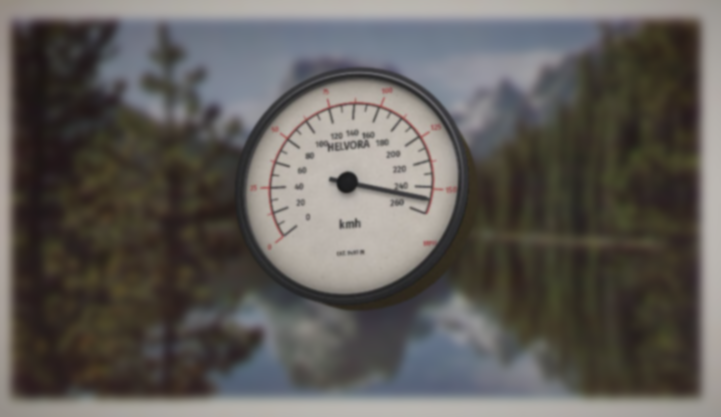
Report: 250km/h
